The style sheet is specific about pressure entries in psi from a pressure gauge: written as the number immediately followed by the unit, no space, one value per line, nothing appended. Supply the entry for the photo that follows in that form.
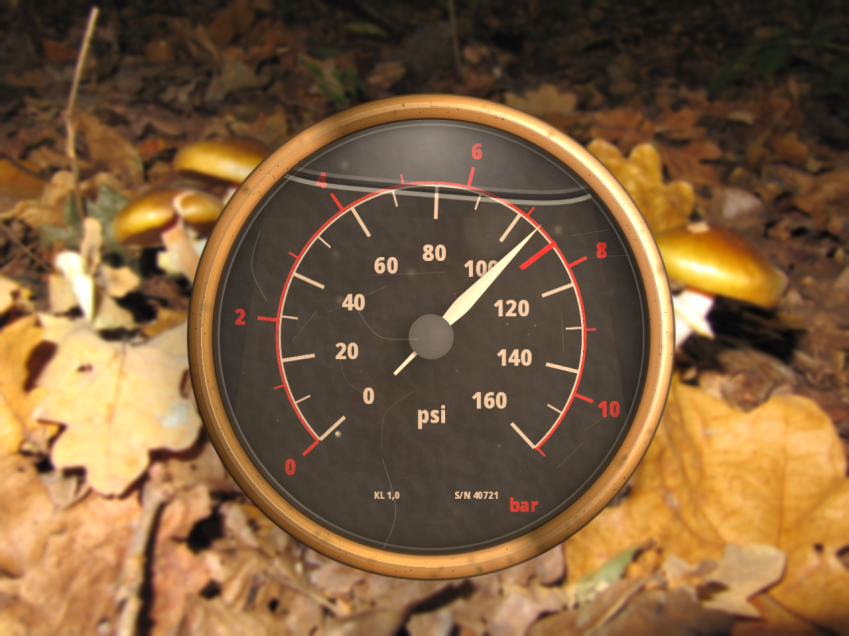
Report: 105psi
